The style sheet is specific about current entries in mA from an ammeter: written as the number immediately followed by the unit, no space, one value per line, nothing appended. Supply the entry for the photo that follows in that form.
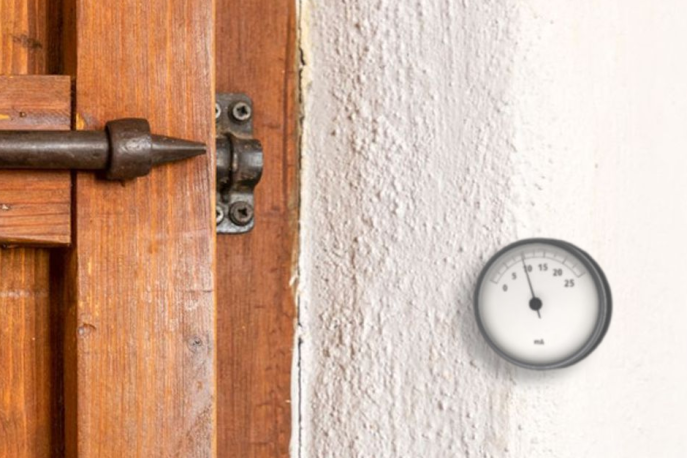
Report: 10mA
